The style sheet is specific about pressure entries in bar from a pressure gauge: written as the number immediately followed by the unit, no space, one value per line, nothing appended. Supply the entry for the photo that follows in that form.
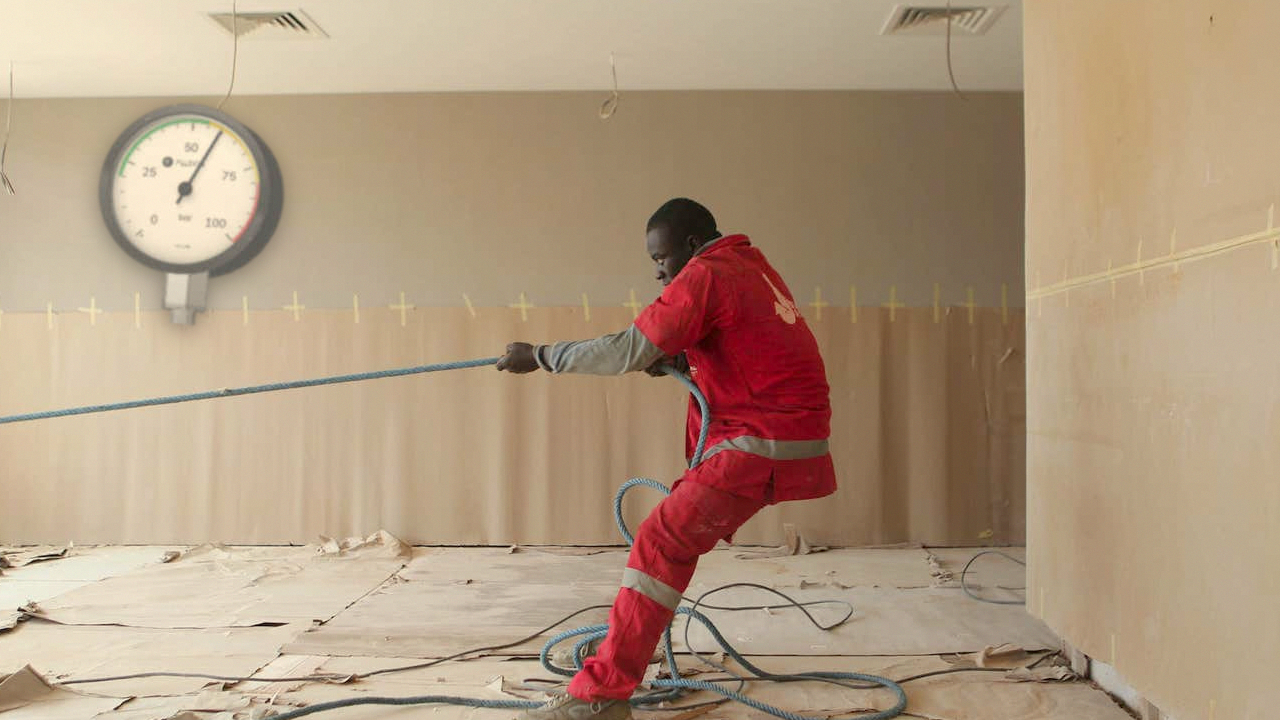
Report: 60bar
